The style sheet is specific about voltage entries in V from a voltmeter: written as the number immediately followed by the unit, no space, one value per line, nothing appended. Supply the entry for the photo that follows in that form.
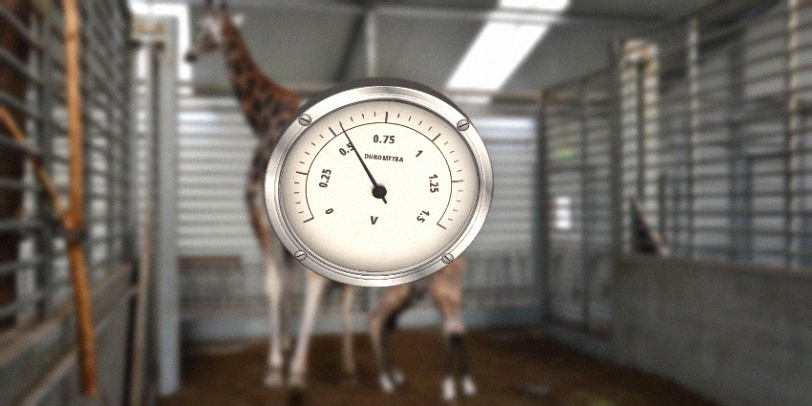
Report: 0.55V
